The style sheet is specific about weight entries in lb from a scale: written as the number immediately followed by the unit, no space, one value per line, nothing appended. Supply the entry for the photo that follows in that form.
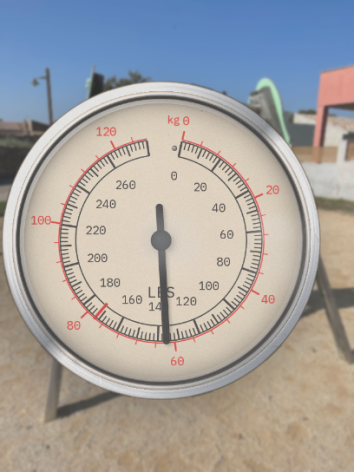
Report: 136lb
